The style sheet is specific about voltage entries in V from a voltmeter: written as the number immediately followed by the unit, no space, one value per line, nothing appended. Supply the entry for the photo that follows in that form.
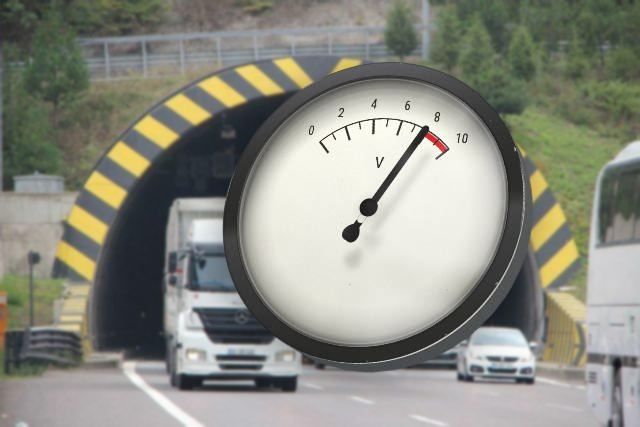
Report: 8V
